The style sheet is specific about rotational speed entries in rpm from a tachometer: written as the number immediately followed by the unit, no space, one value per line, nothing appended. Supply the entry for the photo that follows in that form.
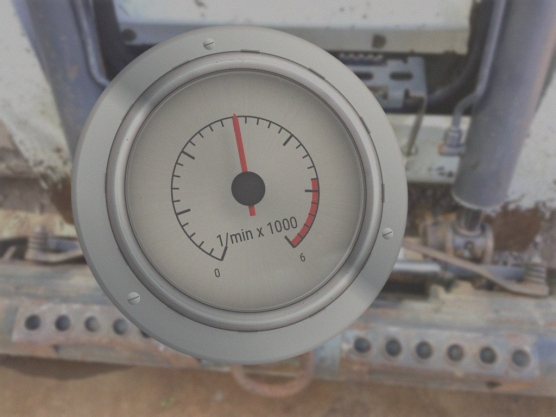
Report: 3000rpm
